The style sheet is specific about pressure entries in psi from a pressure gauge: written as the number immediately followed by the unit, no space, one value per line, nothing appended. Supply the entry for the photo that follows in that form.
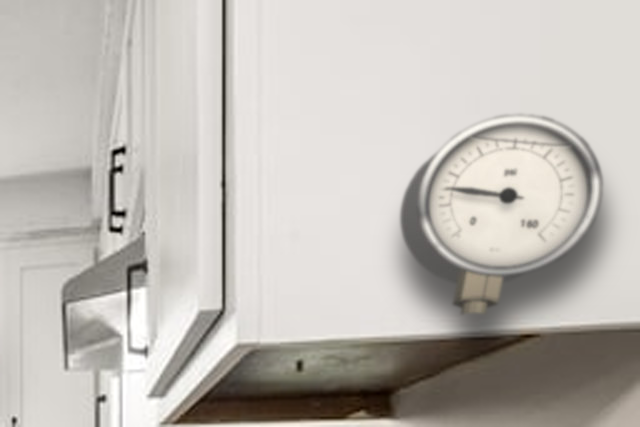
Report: 30psi
